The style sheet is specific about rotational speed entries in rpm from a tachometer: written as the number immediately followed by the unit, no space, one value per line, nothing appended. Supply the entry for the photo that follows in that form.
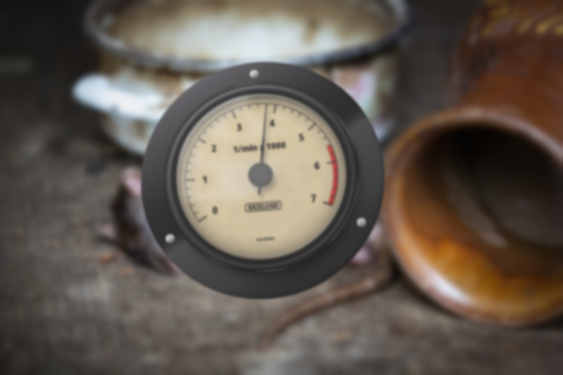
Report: 3800rpm
